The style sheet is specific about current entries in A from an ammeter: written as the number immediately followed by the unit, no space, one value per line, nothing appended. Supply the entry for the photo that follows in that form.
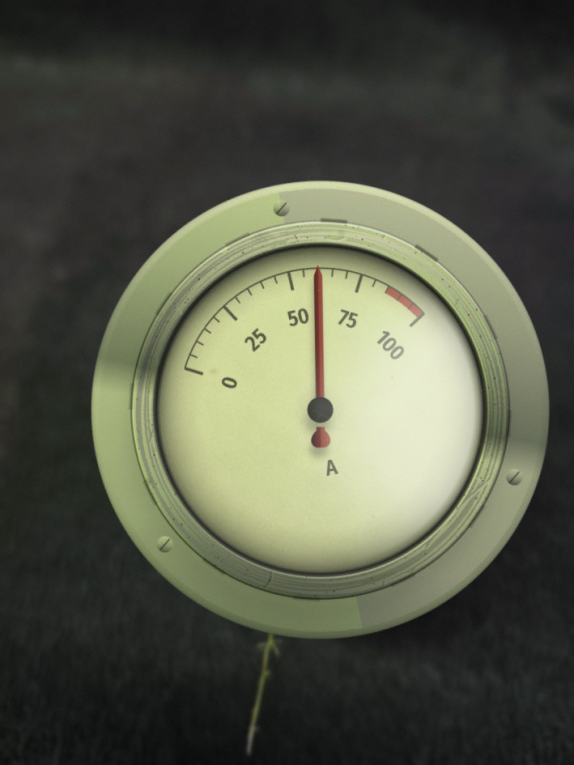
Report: 60A
